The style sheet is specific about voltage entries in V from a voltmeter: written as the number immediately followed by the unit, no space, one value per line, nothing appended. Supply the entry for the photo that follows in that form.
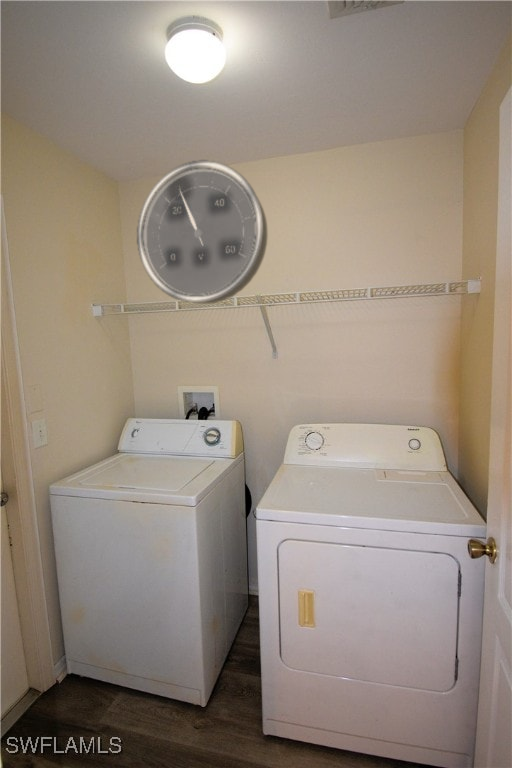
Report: 25V
